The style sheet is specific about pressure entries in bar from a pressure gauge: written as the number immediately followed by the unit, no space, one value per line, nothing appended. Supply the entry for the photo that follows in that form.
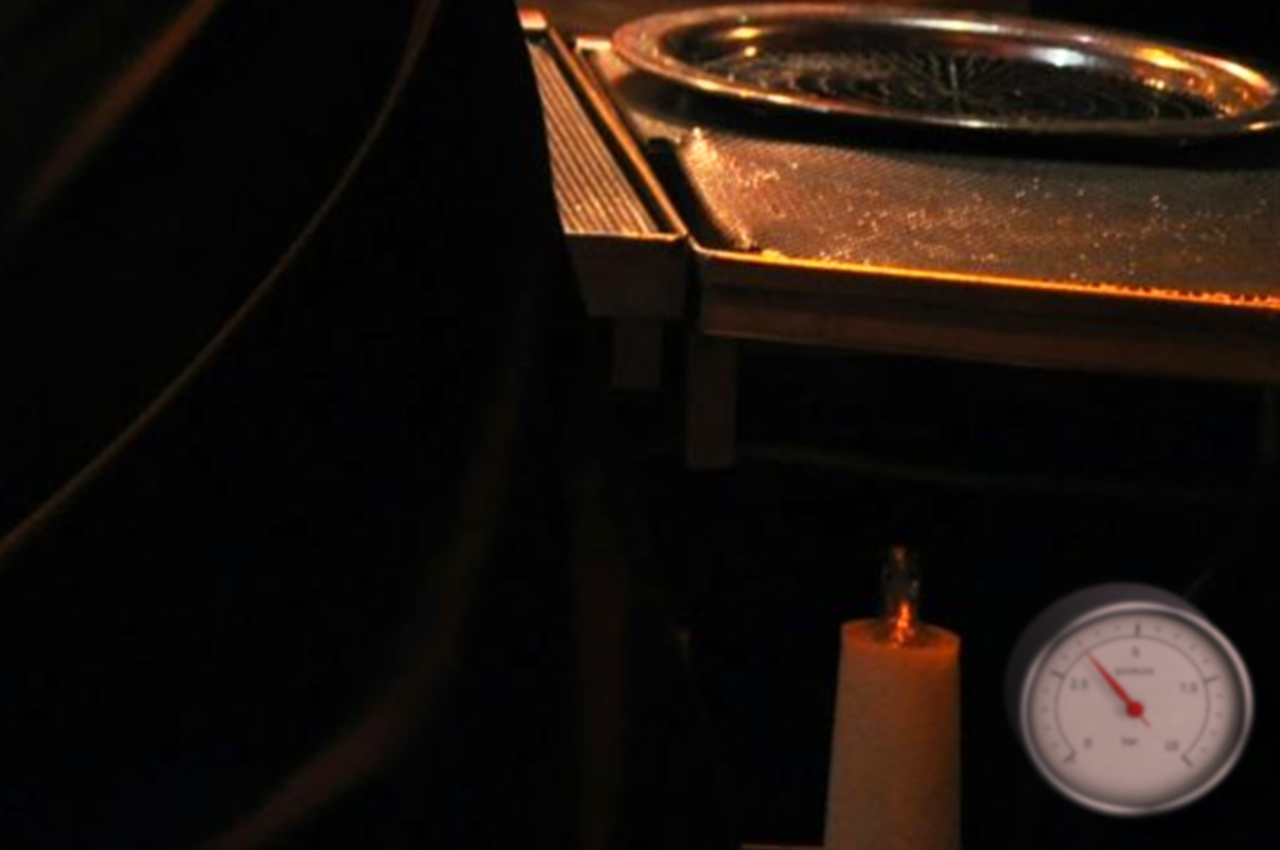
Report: 3.5bar
